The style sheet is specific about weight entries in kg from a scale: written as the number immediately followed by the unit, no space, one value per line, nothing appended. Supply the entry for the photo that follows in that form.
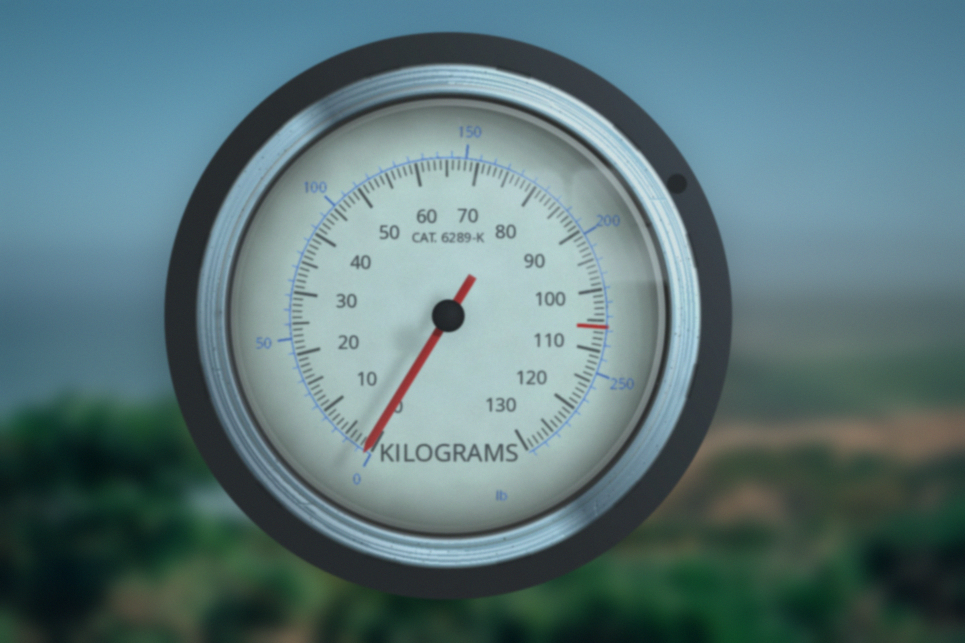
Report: 1kg
